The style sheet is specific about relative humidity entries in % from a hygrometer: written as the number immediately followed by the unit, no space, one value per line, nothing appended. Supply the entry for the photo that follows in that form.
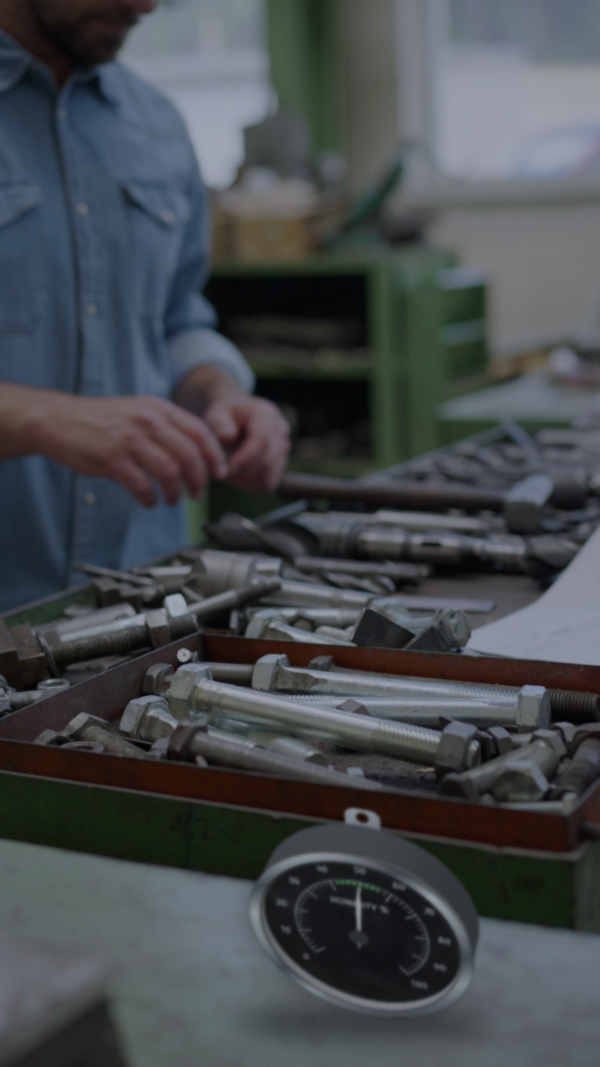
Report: 50%
